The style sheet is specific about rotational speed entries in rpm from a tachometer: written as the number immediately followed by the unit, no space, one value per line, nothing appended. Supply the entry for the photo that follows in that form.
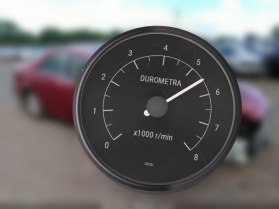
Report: 5500rpm
